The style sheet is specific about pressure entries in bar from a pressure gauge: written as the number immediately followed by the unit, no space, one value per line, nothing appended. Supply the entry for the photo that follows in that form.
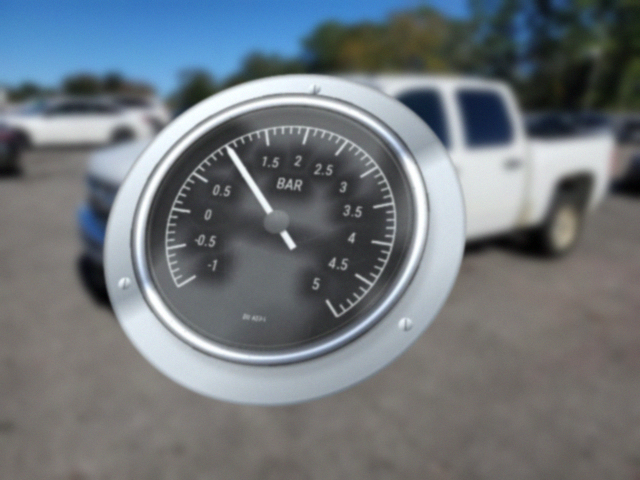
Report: 1bar
